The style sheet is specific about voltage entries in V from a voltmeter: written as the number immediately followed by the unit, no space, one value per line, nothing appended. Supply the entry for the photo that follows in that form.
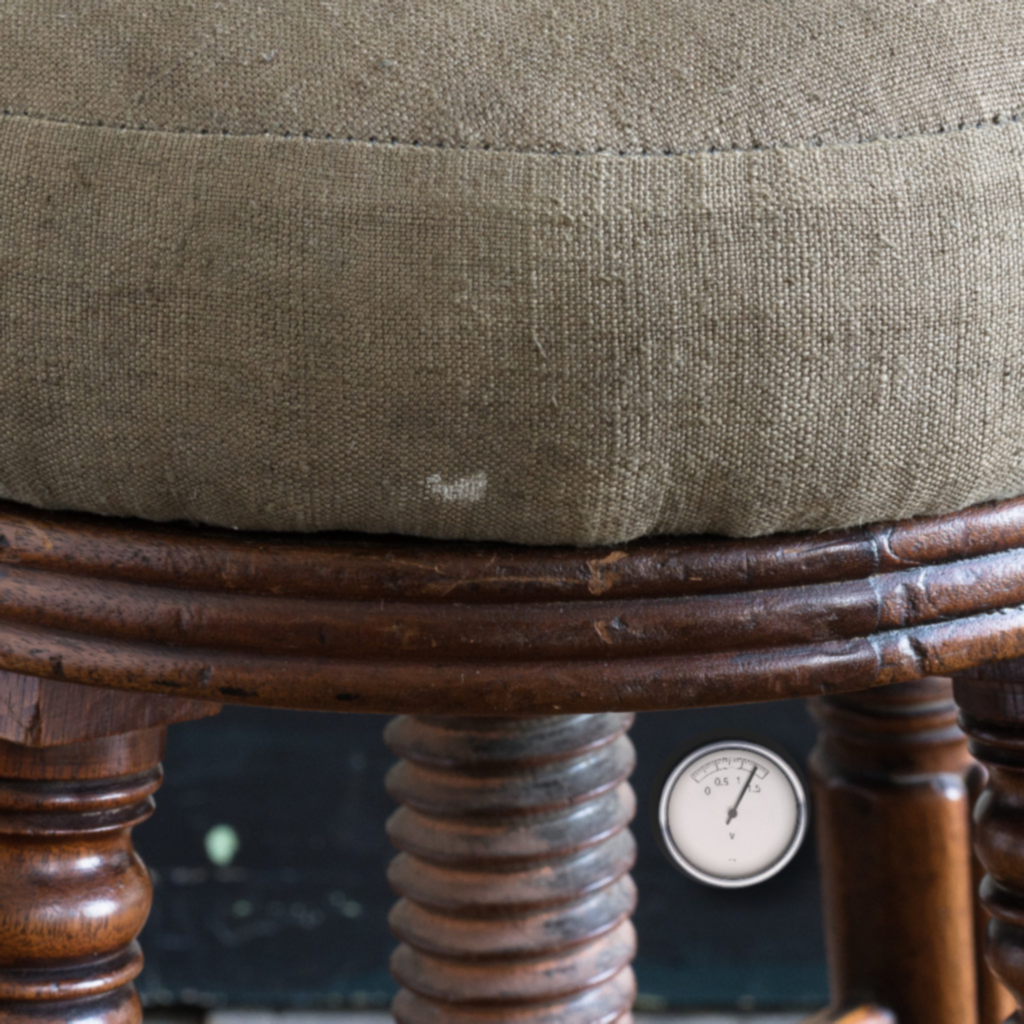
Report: 1.25V
